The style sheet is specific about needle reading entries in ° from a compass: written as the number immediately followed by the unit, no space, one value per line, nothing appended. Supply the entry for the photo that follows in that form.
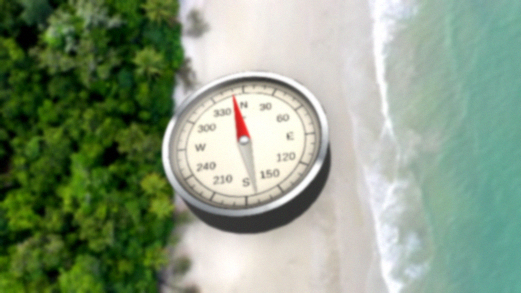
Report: 350°
